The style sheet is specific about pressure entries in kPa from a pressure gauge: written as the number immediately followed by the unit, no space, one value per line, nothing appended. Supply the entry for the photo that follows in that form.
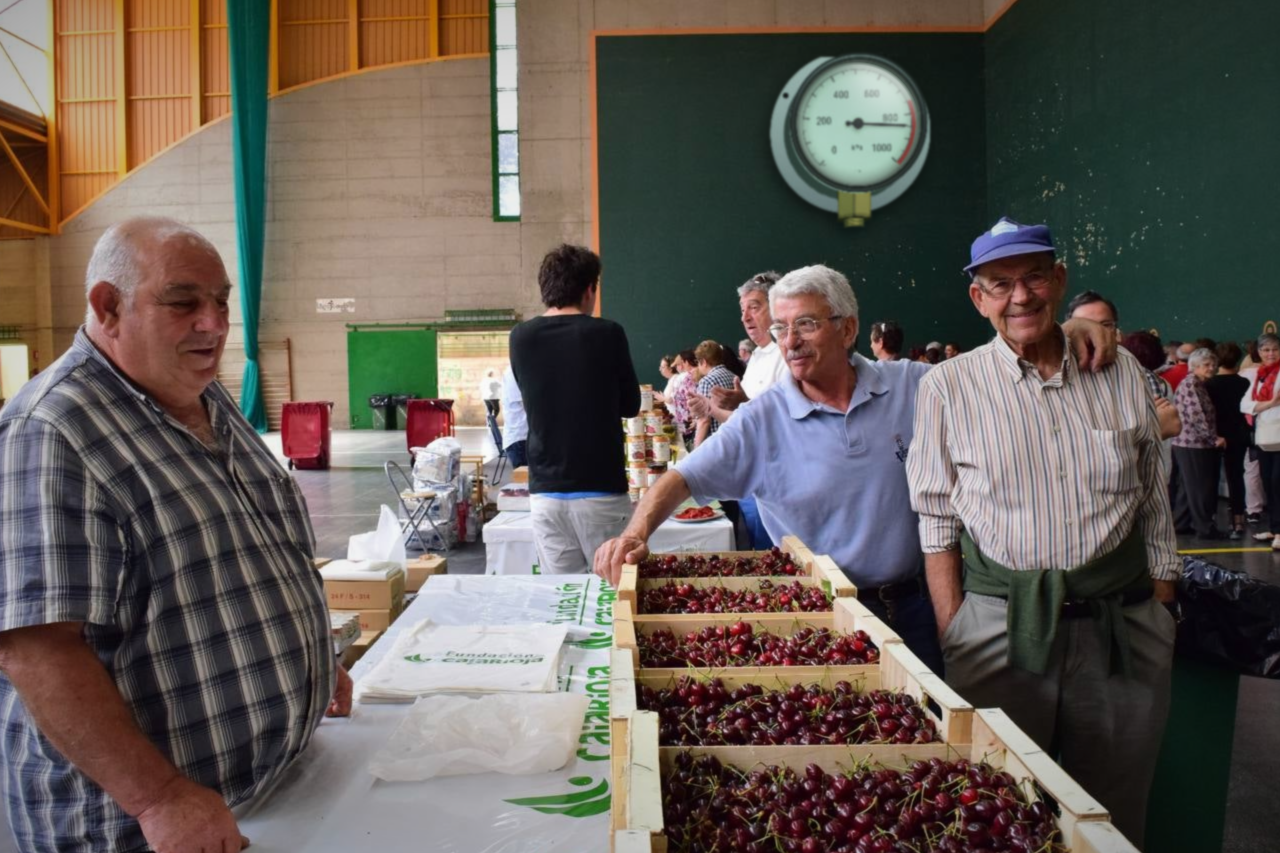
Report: 850kPa
